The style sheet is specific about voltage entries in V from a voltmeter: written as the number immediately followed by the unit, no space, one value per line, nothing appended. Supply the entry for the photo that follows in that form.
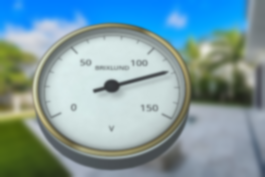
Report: 120V
